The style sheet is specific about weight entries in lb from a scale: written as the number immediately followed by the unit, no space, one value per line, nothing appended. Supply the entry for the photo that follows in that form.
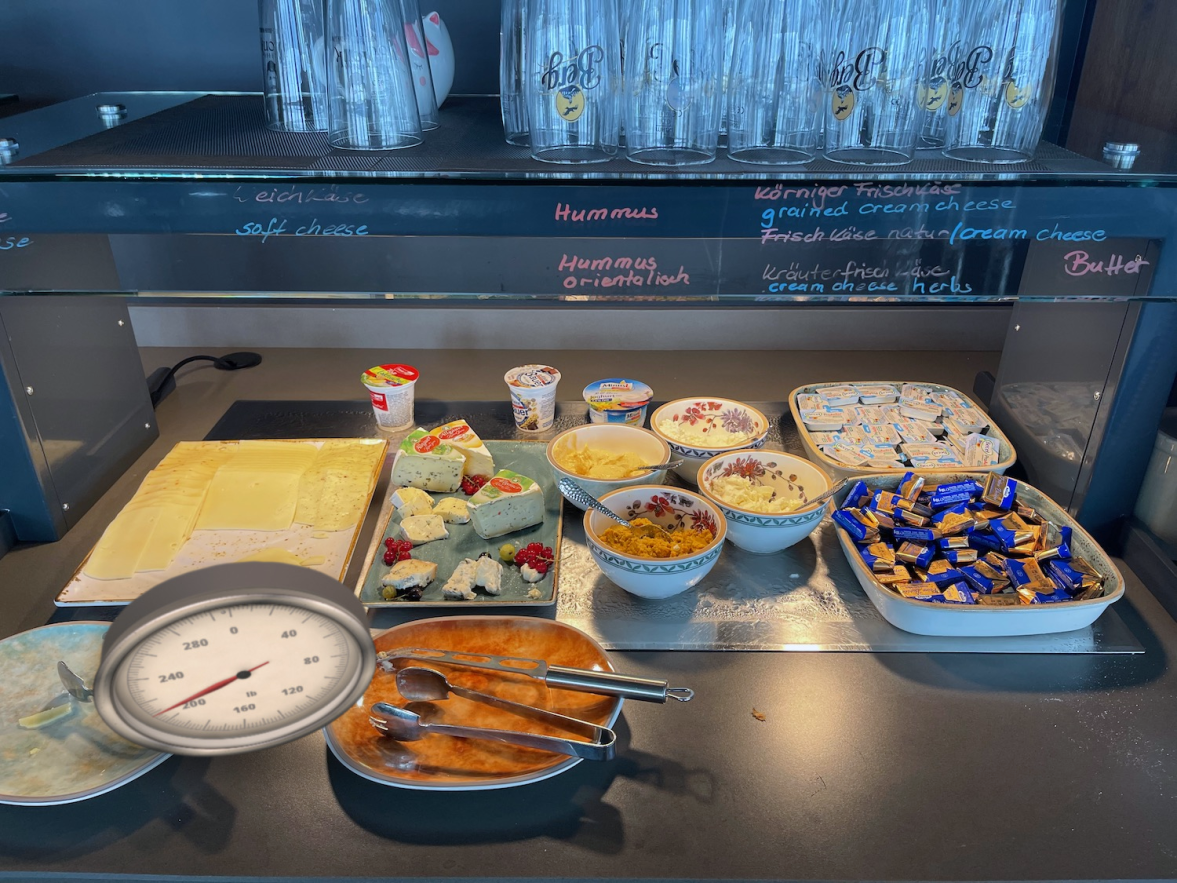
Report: 210lb
